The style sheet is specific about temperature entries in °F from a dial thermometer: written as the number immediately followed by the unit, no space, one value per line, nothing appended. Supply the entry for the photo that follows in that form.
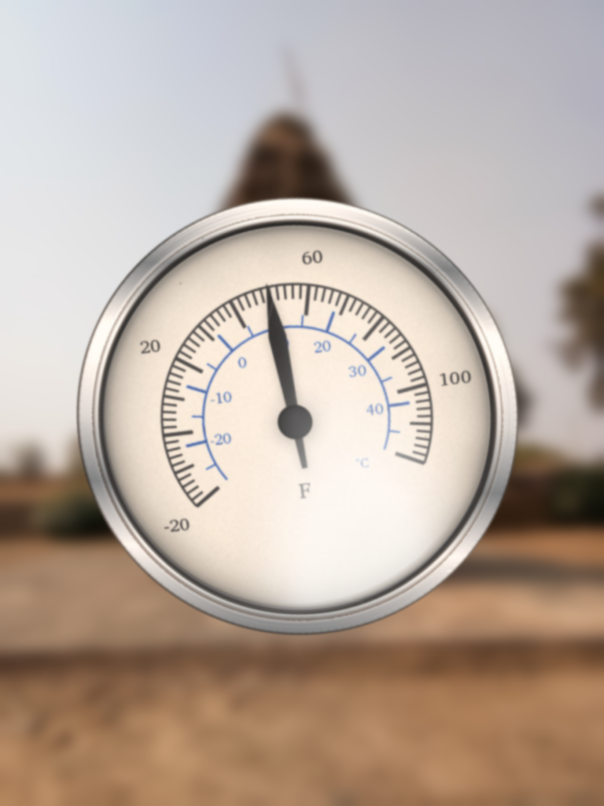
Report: 50°F
